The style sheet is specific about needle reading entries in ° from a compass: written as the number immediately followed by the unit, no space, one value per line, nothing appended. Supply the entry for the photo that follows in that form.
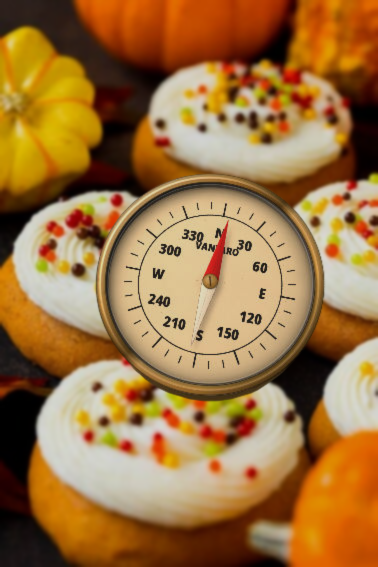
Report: 5°
